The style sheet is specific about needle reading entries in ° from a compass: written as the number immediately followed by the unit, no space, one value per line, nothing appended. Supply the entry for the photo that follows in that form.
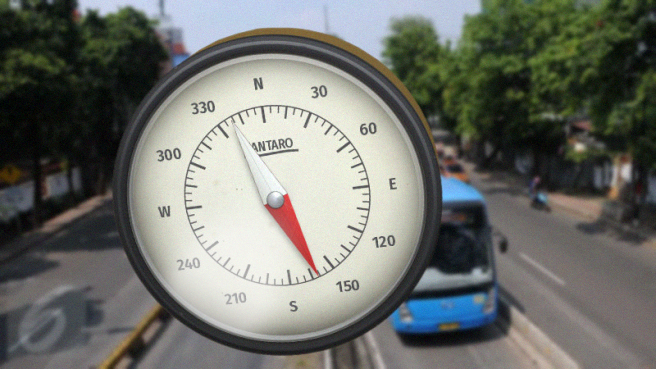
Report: 160°
